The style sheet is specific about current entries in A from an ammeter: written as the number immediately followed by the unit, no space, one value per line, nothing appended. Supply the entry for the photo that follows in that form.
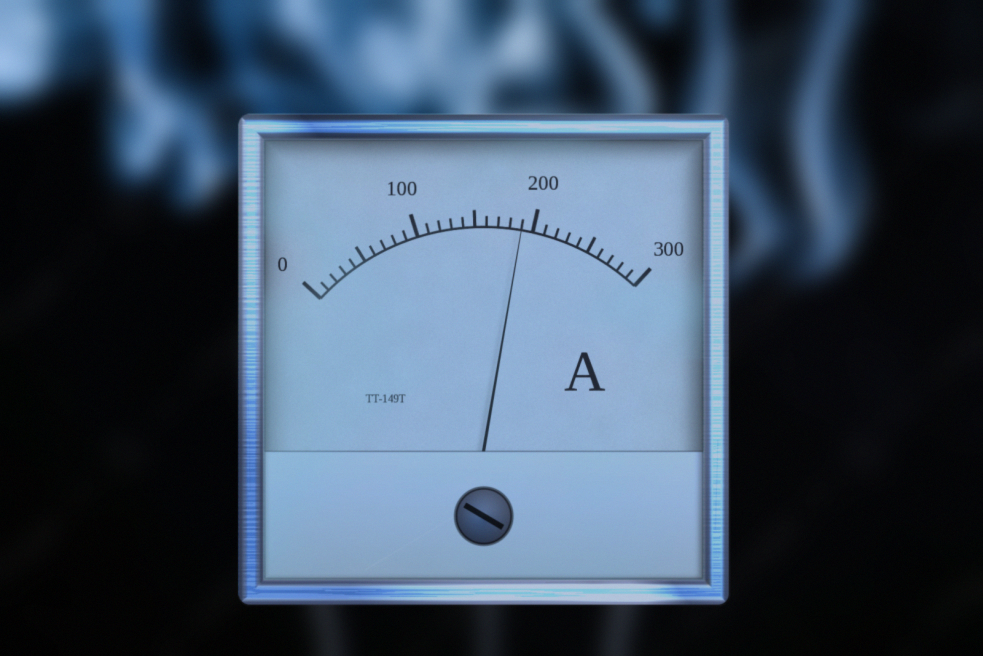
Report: 190A
